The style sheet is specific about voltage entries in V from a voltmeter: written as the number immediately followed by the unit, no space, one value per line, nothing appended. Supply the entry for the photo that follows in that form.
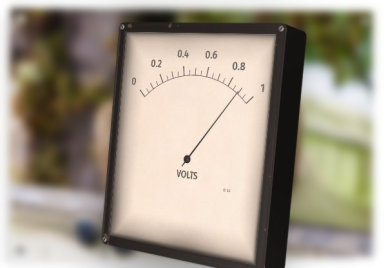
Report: 0.9V
